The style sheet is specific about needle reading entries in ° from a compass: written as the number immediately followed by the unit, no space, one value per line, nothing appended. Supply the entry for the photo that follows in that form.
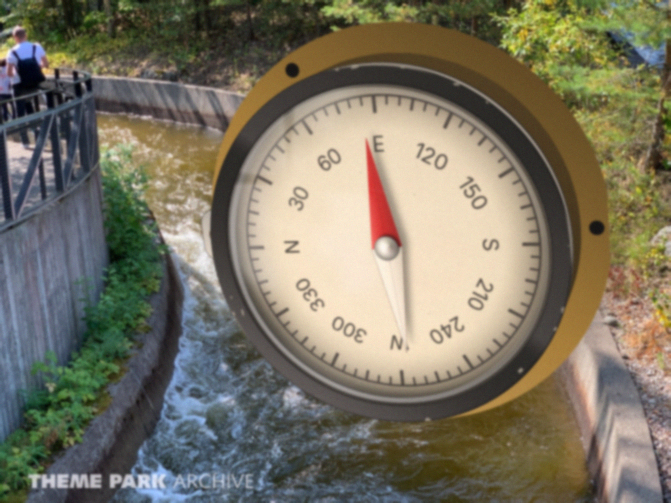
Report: 85°
